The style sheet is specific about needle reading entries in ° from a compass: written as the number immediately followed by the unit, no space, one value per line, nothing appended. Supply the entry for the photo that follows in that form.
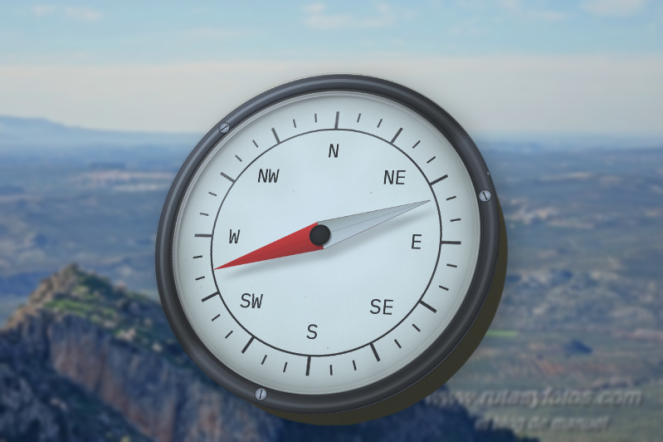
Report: 250°
